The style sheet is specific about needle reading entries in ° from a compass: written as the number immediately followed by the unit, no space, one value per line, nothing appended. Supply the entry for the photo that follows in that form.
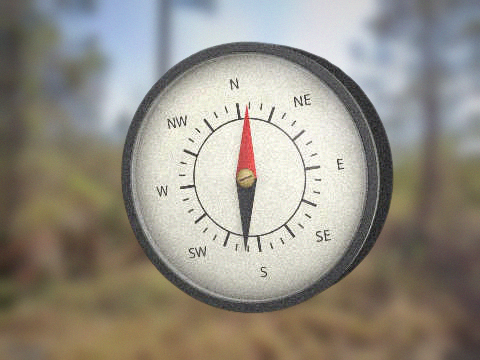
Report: 10°
